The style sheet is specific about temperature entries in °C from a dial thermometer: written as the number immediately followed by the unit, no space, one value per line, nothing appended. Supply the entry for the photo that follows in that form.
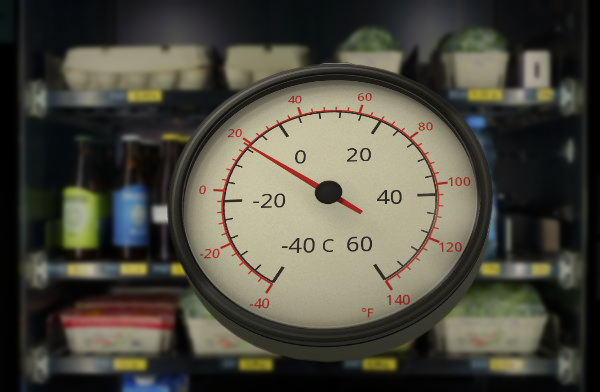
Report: -8°C
